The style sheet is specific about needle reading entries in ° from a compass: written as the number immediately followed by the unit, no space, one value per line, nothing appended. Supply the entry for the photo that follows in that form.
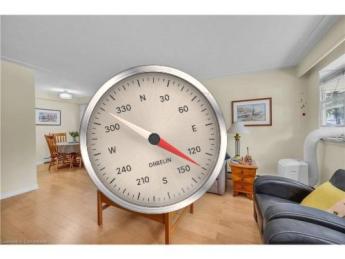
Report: 135°
